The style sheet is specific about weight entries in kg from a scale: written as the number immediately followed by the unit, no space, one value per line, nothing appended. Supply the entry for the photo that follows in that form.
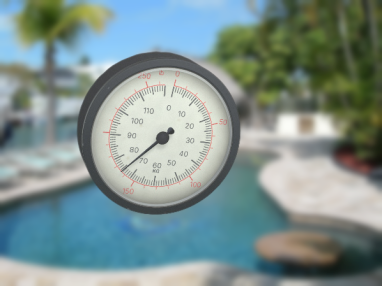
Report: 75kg
